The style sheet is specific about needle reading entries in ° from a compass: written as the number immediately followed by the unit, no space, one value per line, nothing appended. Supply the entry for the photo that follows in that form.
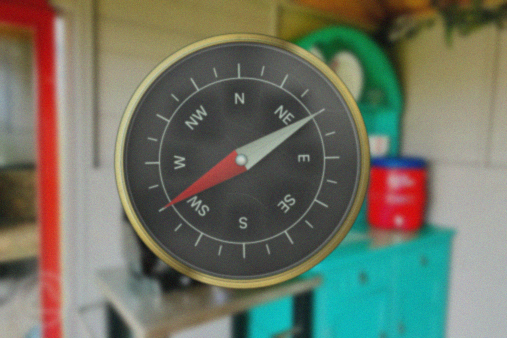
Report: 240°
